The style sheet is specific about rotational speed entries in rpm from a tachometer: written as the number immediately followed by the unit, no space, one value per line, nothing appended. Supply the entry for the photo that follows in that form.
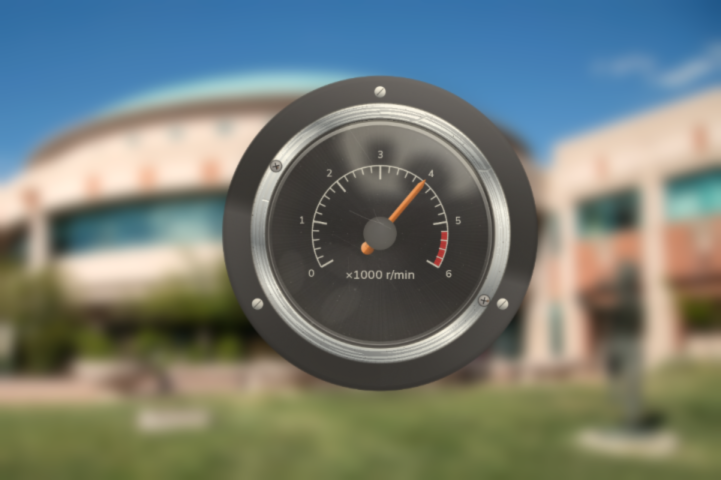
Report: 4000rpm
